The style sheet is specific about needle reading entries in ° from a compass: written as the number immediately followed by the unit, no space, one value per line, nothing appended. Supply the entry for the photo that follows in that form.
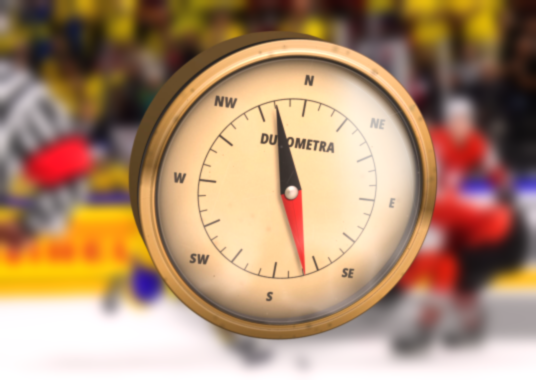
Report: 160°
